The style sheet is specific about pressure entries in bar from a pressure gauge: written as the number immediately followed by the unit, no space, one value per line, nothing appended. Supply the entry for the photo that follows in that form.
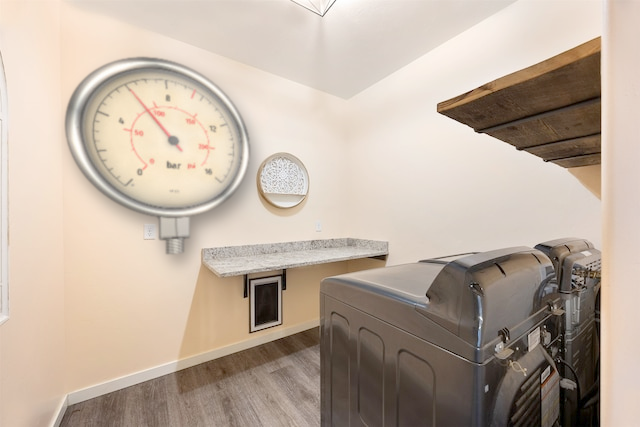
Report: 6bar
